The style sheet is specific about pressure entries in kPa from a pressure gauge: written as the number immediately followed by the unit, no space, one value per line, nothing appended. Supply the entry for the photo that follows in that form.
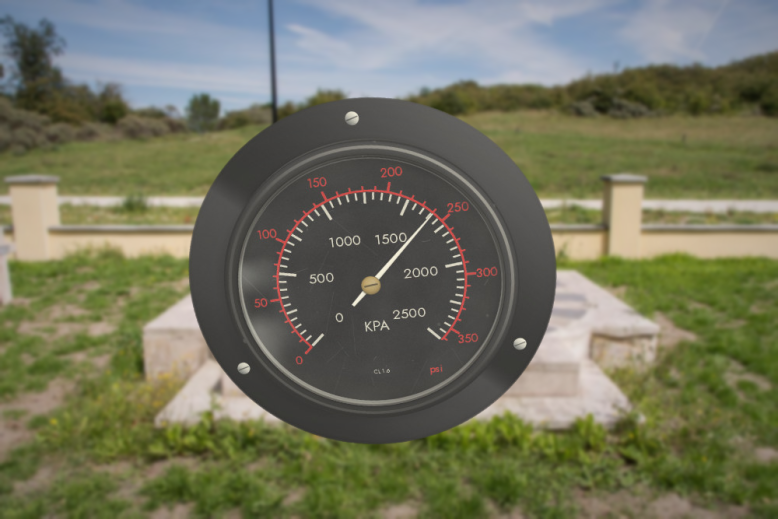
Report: 1650kPa
